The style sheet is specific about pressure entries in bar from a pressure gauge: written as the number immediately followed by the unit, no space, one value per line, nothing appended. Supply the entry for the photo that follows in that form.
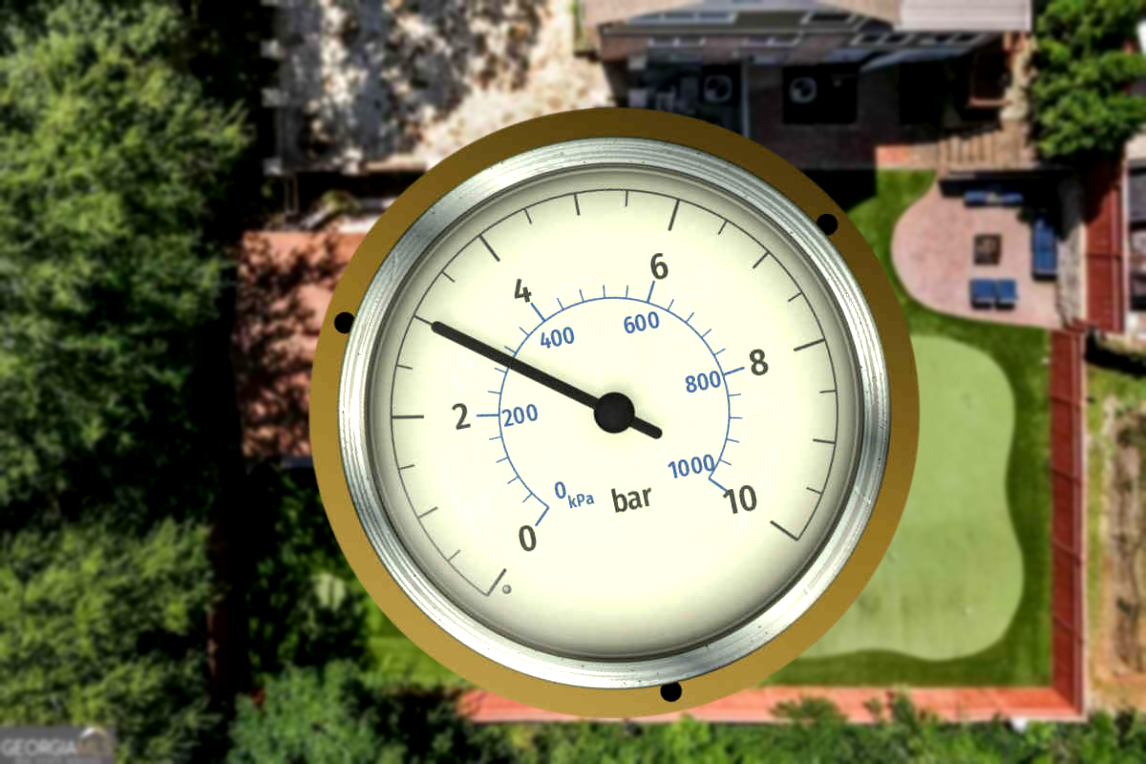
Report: 3bar
